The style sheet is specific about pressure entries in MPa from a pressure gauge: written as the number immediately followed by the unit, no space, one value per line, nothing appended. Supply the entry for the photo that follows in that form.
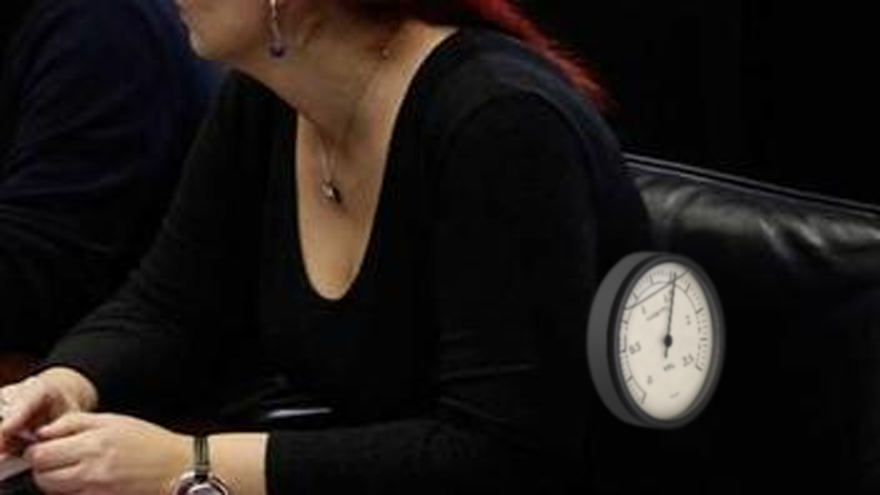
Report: 1.5MPa
